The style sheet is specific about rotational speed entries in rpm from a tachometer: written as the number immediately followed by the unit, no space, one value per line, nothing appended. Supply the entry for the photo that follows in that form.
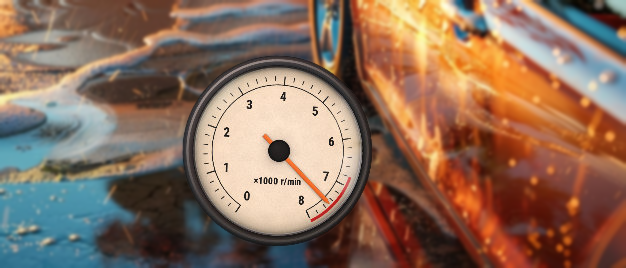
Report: 7500rpm
